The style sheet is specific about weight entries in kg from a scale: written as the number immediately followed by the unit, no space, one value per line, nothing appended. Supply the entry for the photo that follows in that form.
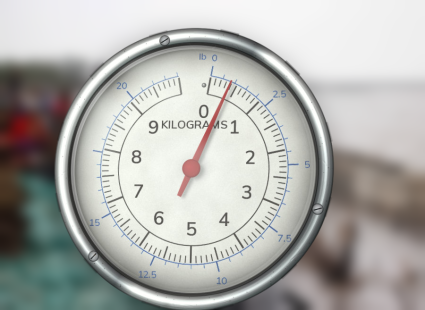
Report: 0.4kg
